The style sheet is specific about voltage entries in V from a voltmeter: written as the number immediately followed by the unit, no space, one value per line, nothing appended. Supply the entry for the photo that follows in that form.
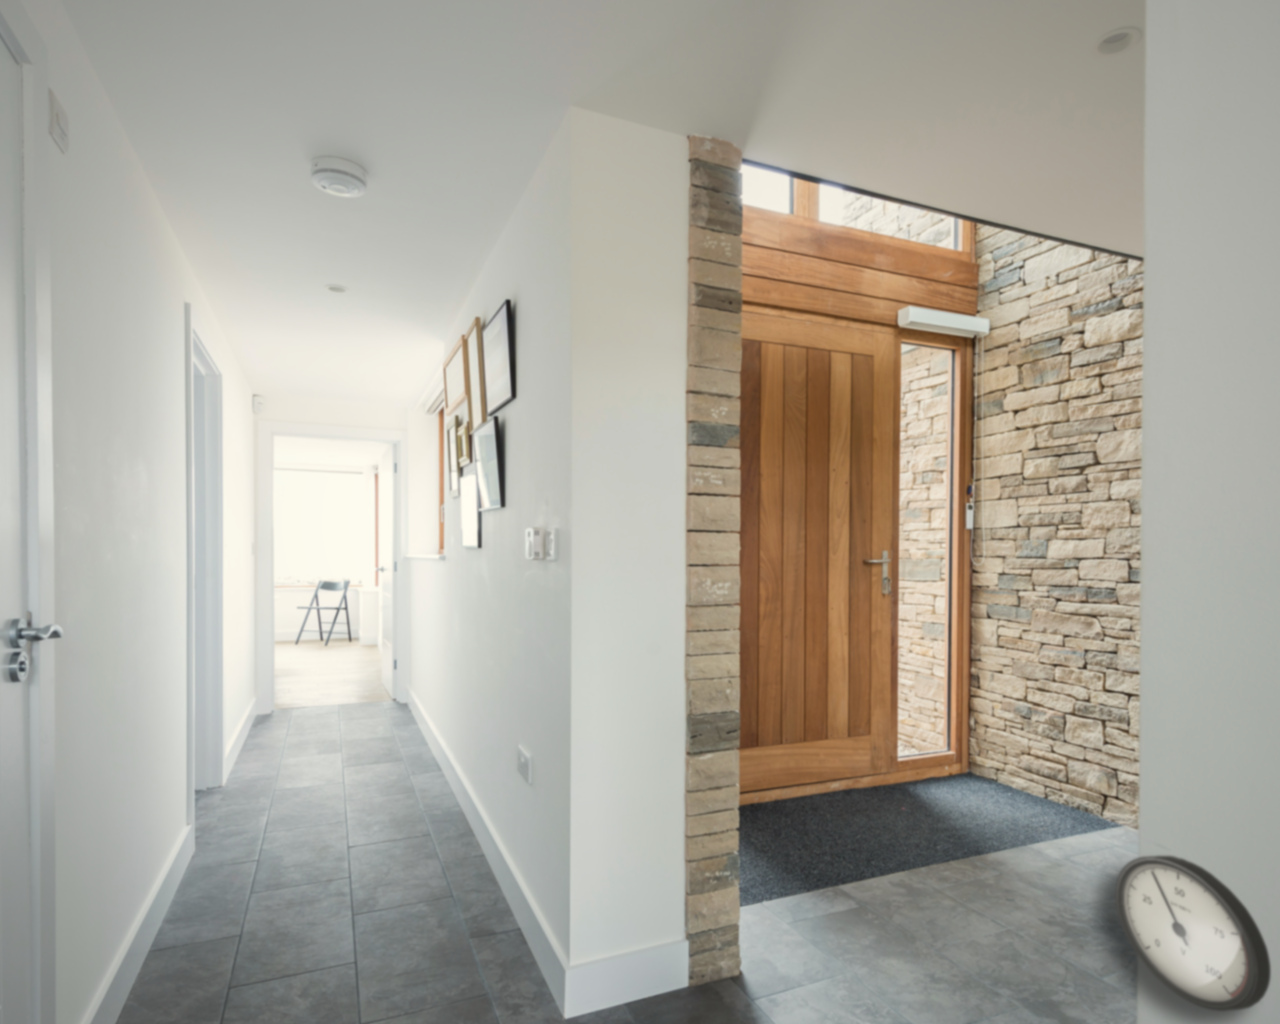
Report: 40V
